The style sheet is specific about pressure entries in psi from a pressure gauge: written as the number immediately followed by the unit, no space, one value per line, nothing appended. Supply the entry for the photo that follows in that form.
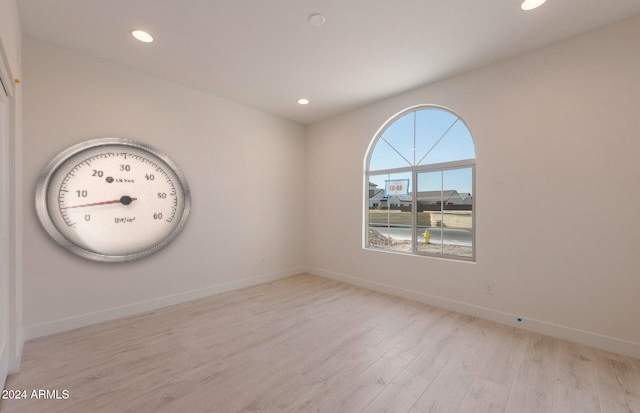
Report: 5psi
